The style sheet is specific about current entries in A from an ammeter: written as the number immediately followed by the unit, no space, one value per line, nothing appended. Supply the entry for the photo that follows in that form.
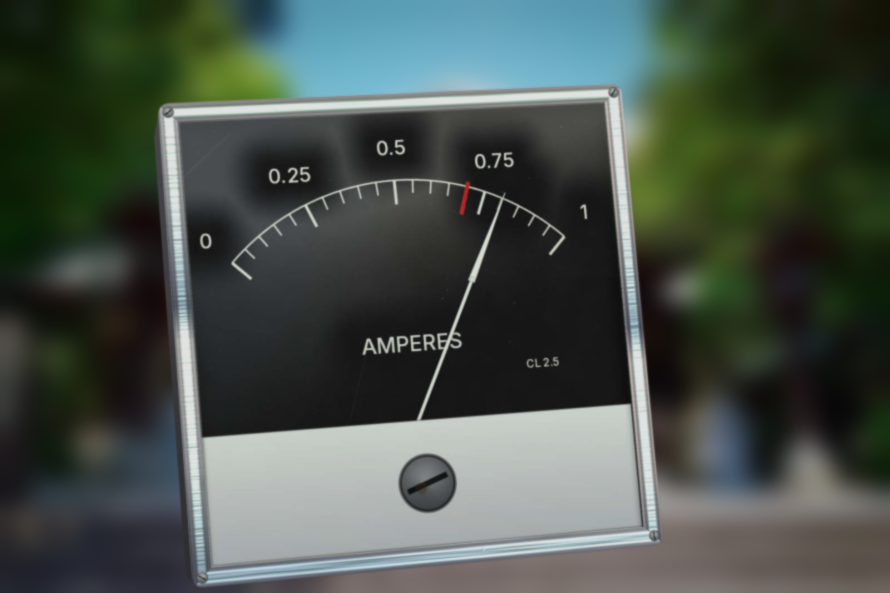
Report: 0.8A
